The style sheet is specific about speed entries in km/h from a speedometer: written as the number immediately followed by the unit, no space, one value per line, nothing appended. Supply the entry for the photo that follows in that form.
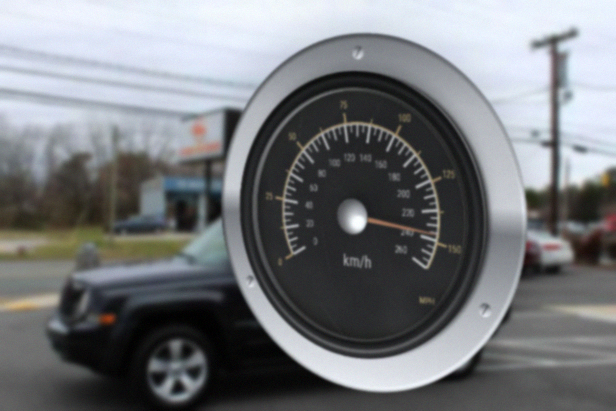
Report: 235km/h
